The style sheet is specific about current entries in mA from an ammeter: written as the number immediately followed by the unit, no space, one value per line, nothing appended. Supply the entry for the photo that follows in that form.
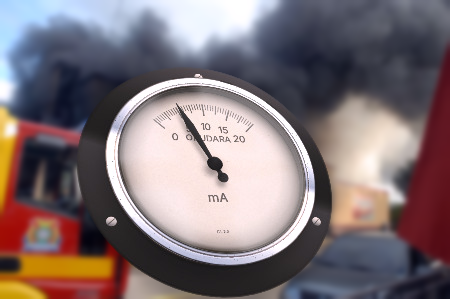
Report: 5mA
